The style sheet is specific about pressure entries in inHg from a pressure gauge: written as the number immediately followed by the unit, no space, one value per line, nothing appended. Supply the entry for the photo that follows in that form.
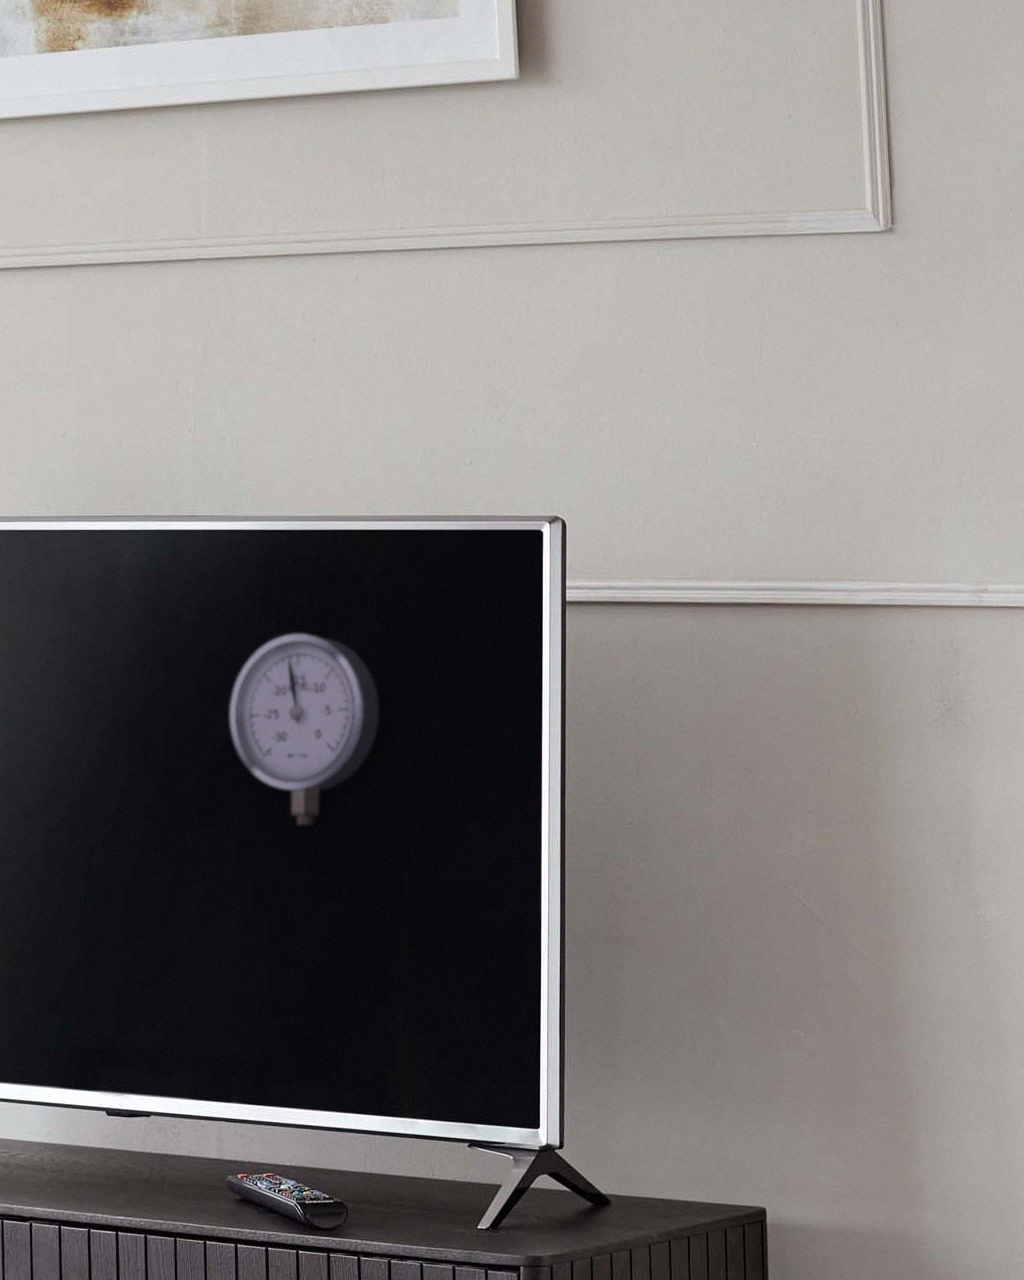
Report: -16inHg
